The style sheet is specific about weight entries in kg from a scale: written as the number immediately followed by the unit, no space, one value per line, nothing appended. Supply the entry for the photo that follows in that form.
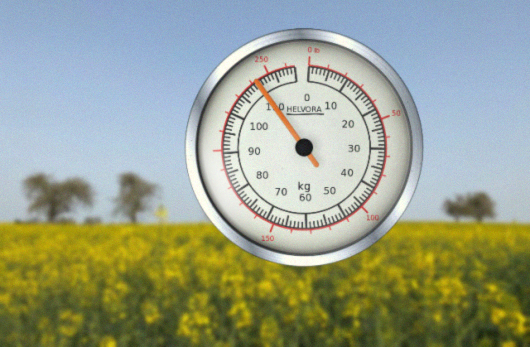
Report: 110kg
